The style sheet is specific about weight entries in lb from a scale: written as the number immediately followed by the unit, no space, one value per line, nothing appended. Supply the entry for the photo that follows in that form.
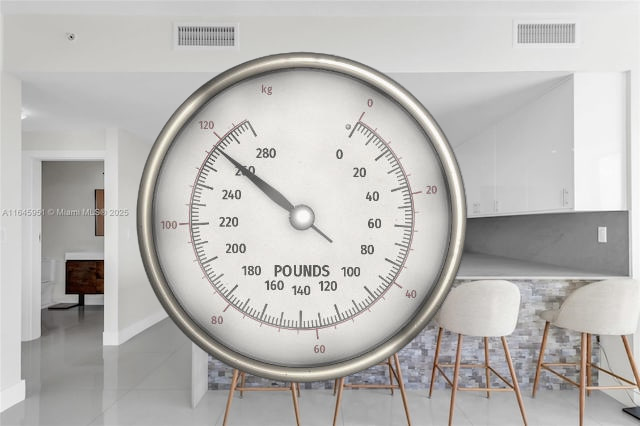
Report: 260lb
